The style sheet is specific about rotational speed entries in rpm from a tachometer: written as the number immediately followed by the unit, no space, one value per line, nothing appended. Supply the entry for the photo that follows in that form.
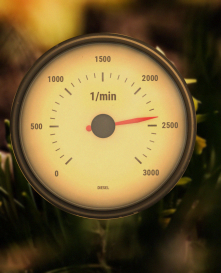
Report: 2400rpm
